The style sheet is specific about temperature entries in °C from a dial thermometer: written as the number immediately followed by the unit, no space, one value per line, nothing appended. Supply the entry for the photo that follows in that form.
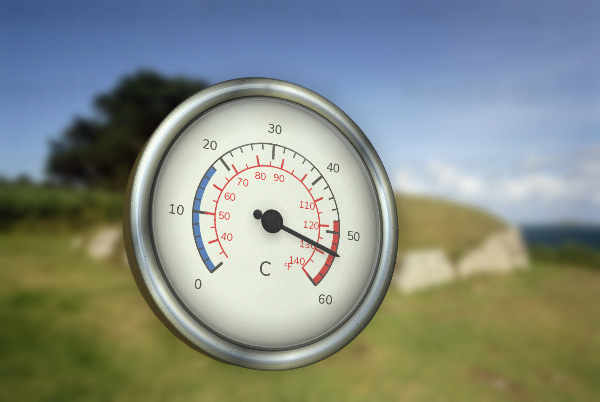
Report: 54°C
